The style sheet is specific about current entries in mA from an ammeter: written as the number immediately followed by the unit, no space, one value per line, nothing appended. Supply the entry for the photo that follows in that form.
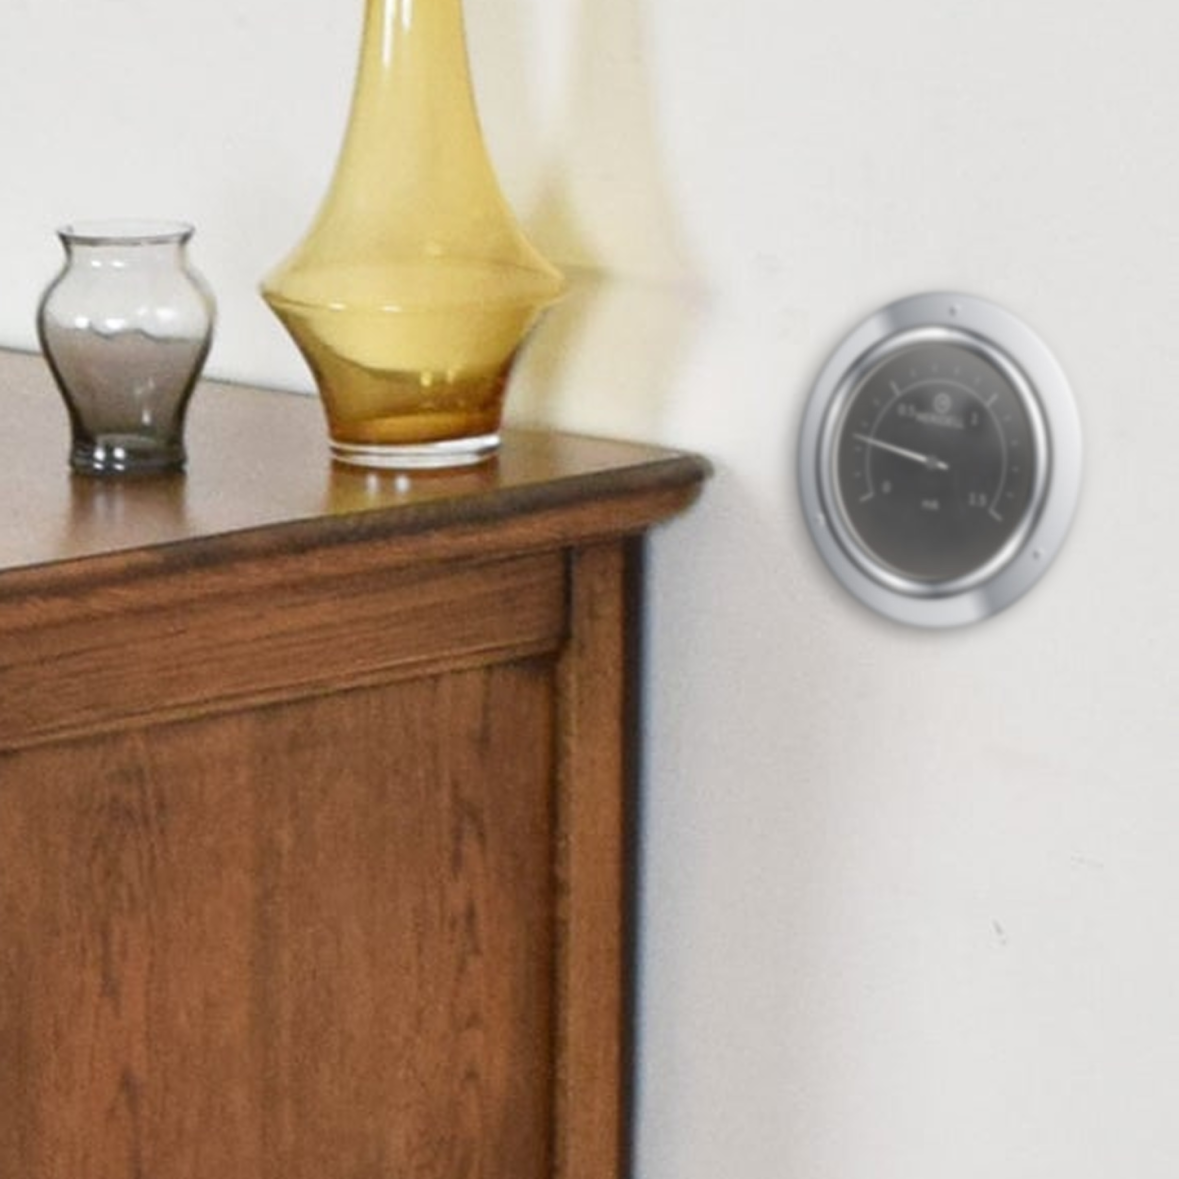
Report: 0.25mA
